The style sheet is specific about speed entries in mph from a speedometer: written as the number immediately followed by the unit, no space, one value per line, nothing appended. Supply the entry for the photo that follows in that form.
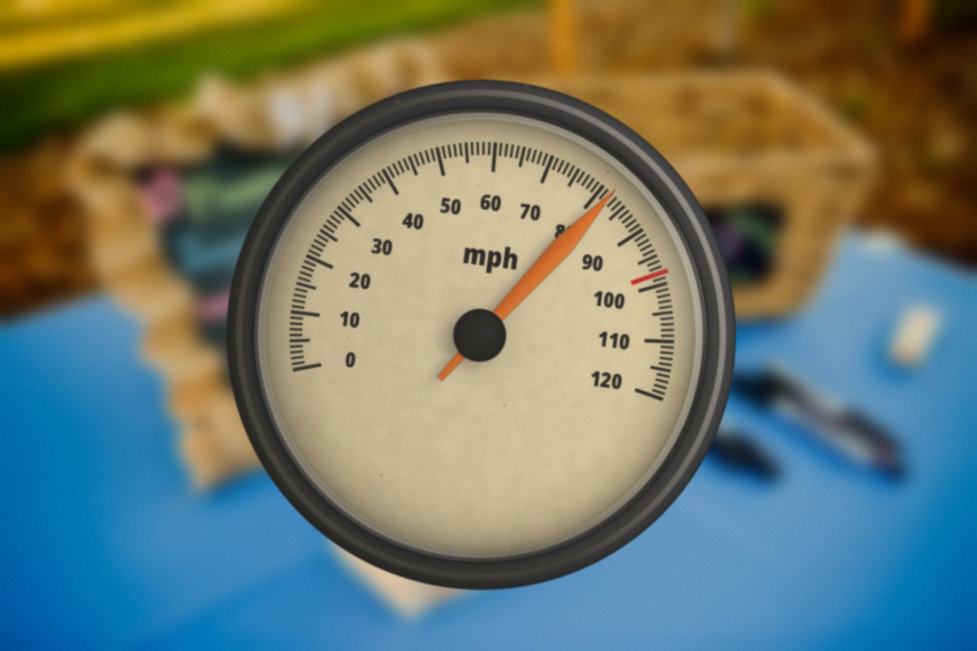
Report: 82mph
